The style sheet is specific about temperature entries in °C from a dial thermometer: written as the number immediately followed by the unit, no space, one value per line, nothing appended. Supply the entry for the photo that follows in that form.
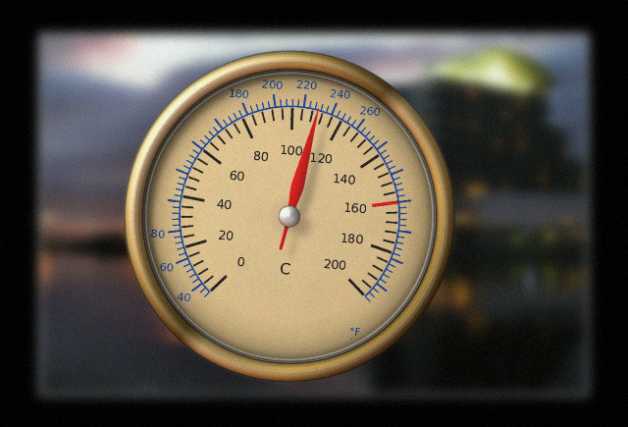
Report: 110°C
